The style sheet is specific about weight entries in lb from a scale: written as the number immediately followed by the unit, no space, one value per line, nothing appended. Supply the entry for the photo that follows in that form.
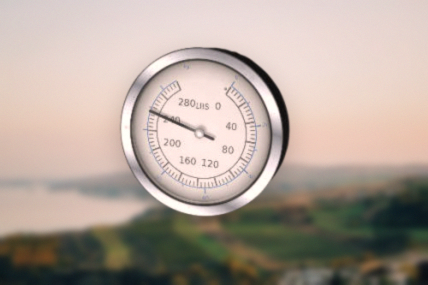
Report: 240lb
